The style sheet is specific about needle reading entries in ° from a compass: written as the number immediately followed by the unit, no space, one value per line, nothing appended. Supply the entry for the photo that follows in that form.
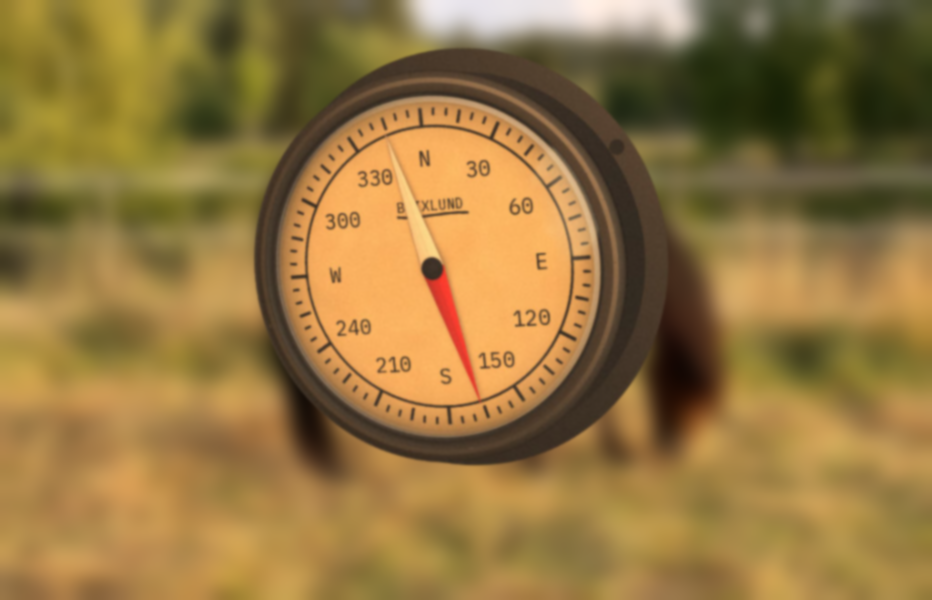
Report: 165°
